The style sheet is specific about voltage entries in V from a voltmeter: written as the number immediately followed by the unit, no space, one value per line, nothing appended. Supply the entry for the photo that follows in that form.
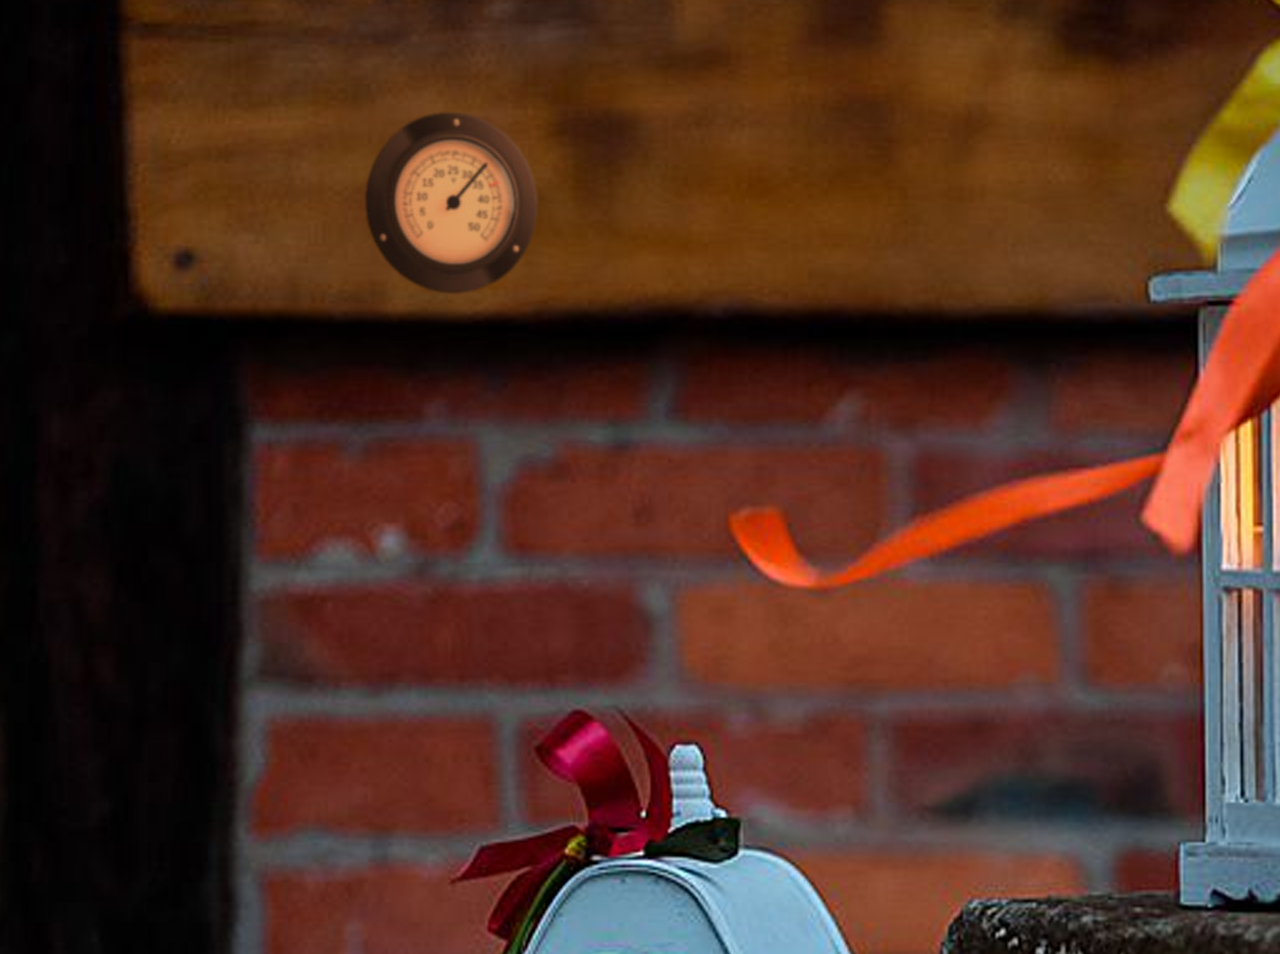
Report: 32.5V
